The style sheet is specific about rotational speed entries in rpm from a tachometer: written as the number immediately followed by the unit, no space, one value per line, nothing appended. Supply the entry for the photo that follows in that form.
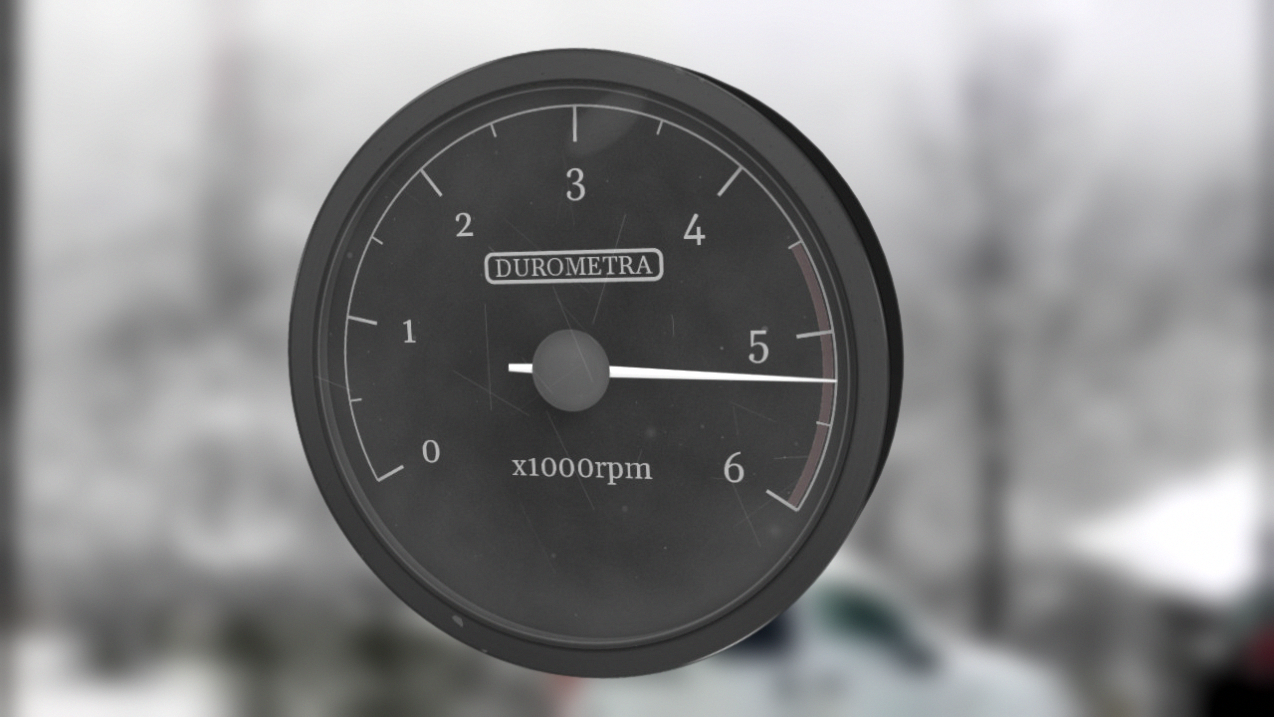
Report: 5250rpm
